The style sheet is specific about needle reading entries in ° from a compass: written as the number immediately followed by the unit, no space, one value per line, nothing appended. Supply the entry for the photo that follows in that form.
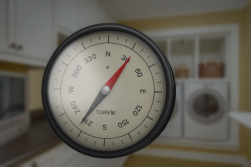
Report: 35°
